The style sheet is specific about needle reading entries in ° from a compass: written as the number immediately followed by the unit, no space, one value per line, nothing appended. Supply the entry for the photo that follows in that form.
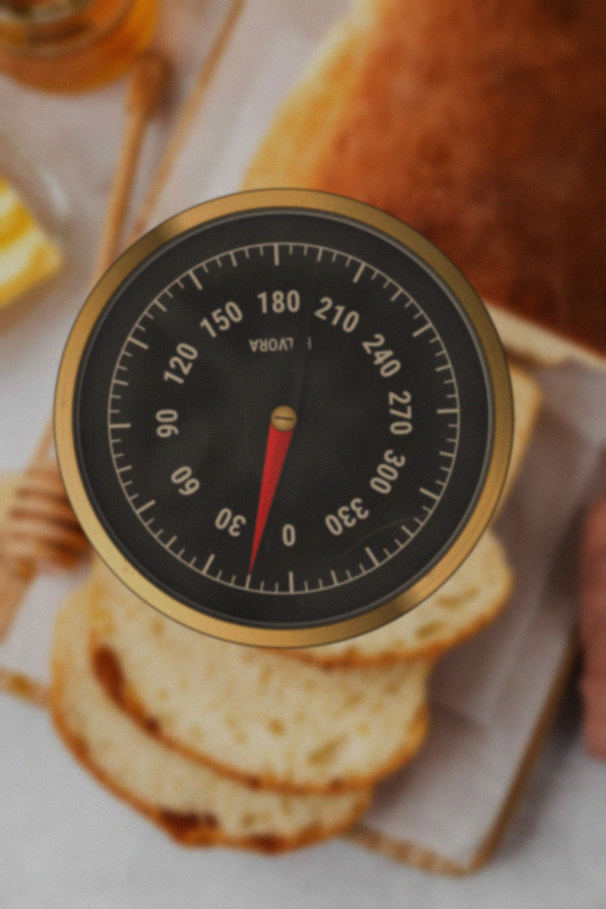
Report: 15°
